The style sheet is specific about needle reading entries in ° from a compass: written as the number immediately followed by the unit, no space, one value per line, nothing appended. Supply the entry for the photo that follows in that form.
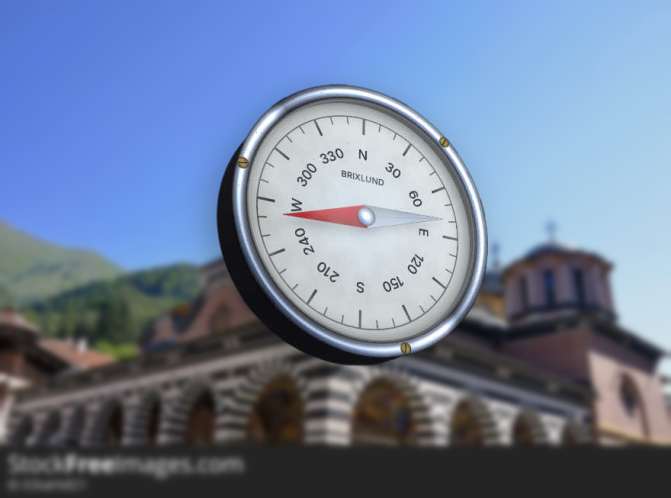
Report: 260°
